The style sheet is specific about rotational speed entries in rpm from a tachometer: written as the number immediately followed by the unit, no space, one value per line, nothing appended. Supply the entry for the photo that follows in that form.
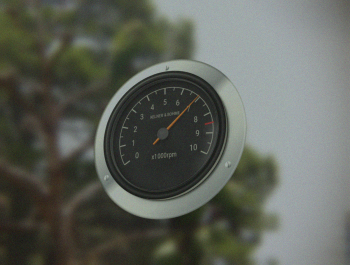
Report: 7000rpm
